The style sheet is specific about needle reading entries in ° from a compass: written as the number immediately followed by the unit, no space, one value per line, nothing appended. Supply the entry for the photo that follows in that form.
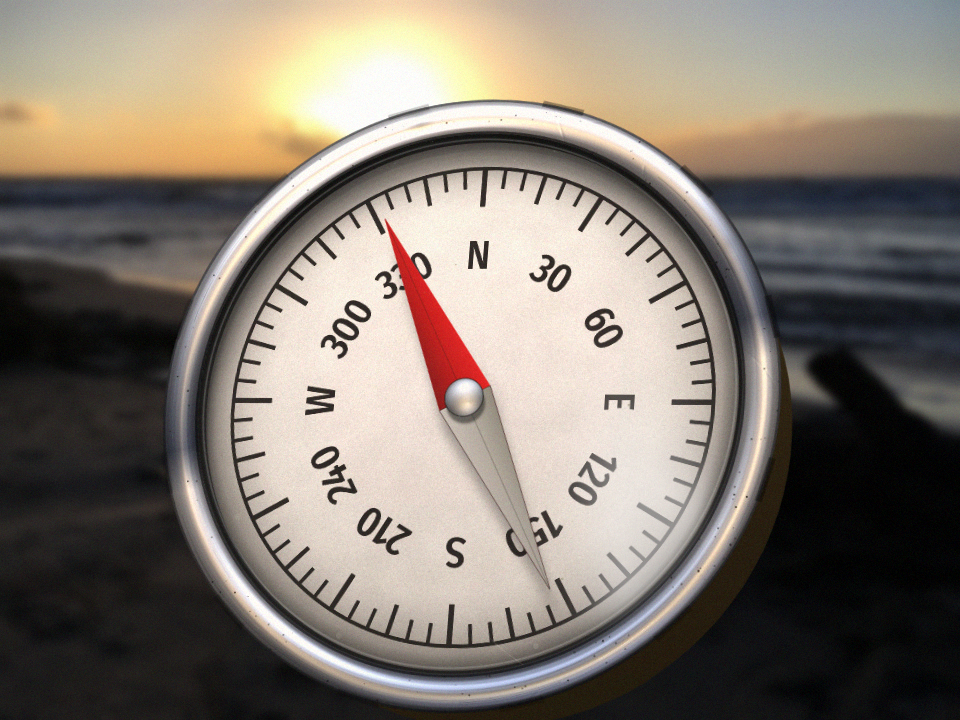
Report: 332.5°
